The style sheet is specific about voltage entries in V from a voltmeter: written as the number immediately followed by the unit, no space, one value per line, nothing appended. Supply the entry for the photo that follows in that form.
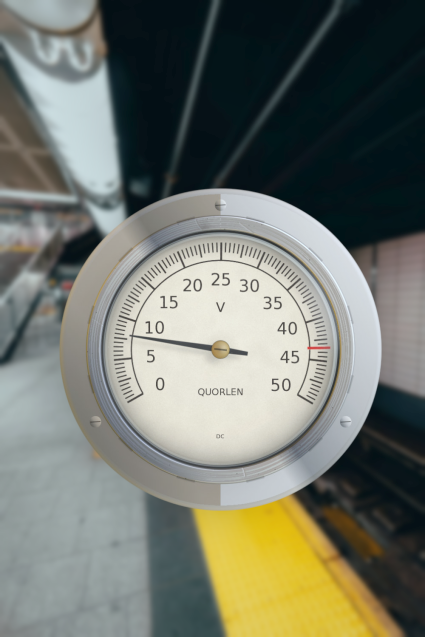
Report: 8V
